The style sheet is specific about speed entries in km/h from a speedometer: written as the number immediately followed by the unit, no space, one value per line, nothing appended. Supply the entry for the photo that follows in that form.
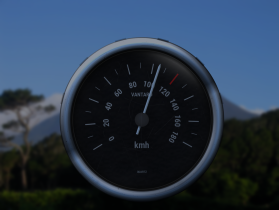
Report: 105km/h
